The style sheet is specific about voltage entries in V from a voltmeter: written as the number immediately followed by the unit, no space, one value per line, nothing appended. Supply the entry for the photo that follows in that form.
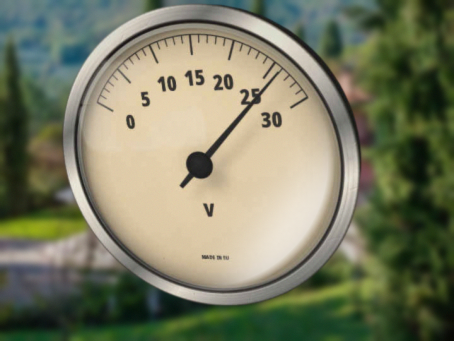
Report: 26V
